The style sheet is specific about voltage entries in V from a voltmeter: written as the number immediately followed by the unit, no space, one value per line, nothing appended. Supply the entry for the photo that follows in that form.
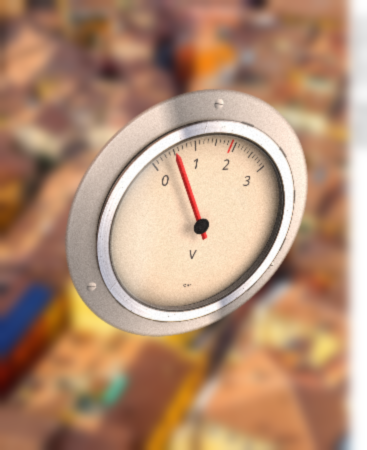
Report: 0.5V
